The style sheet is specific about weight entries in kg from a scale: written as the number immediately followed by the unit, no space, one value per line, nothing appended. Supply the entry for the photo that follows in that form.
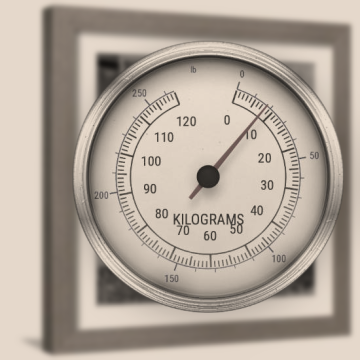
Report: 8kg
